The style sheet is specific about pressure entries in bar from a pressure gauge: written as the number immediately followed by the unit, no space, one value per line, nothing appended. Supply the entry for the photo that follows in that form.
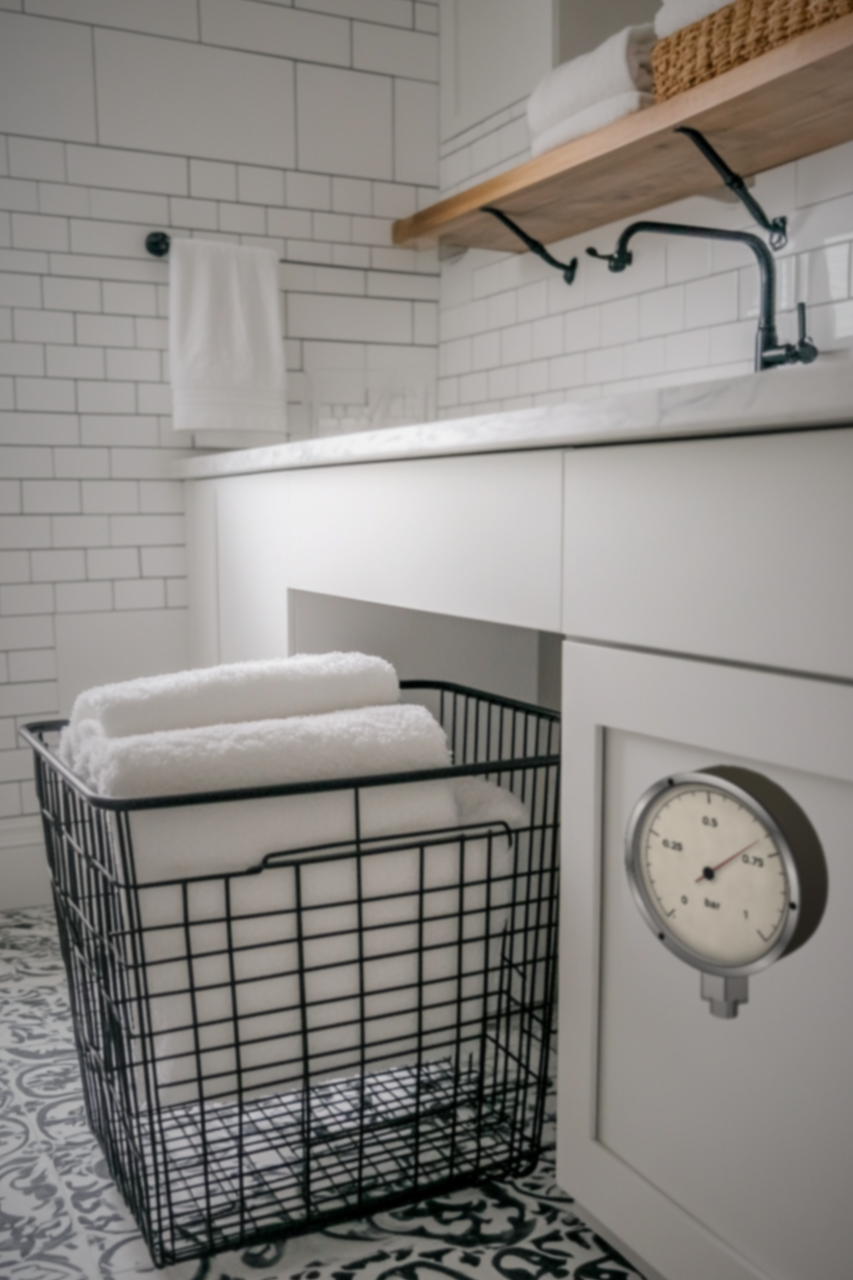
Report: 0.7bar
